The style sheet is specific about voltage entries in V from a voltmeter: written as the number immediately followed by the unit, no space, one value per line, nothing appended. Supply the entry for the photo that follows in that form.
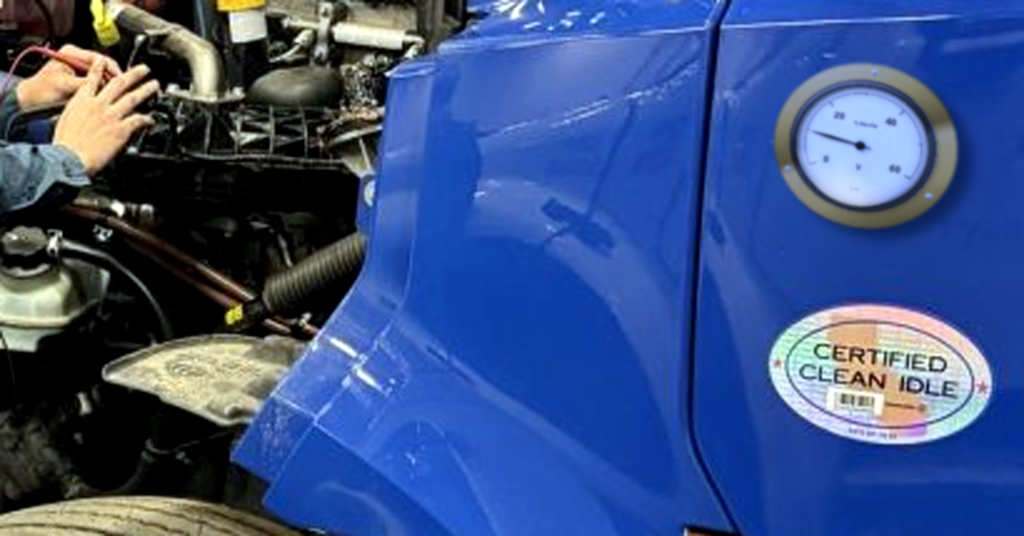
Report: 10V
